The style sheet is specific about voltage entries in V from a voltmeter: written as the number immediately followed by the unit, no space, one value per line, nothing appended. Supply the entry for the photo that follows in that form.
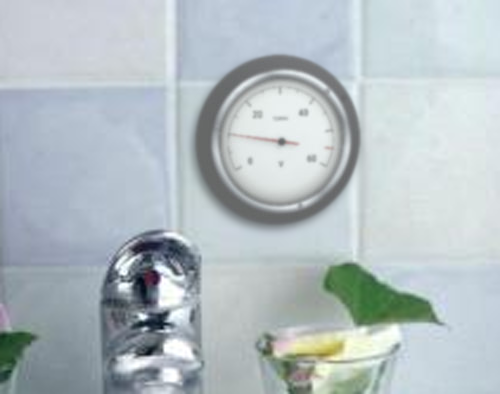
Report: 10V
